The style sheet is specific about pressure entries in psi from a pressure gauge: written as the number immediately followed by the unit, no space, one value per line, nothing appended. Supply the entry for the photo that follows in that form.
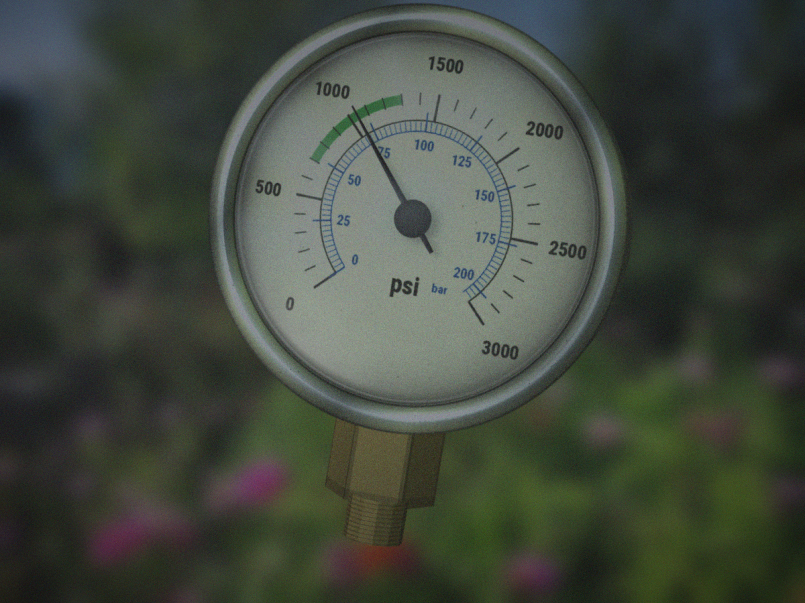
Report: 1050psi
